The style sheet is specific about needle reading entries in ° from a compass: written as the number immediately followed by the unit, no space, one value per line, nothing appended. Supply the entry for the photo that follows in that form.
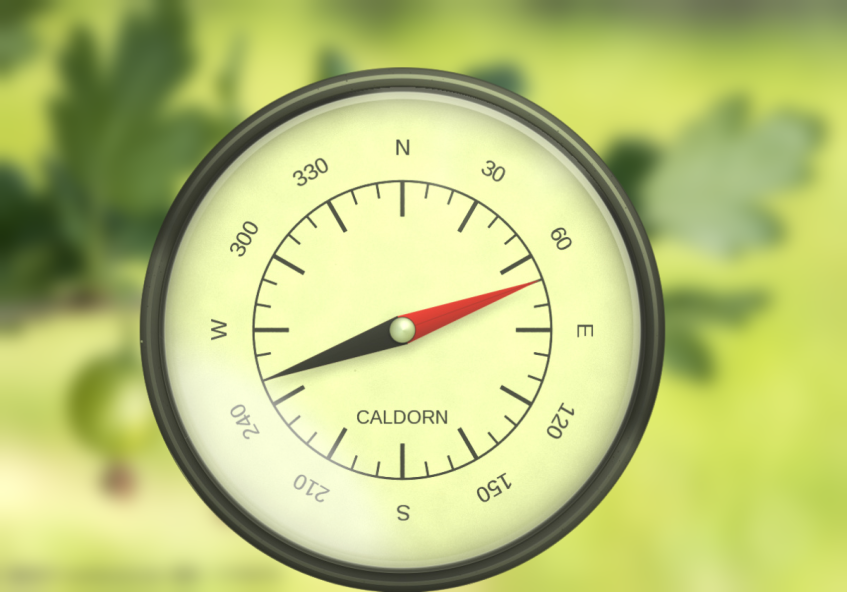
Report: 70°
